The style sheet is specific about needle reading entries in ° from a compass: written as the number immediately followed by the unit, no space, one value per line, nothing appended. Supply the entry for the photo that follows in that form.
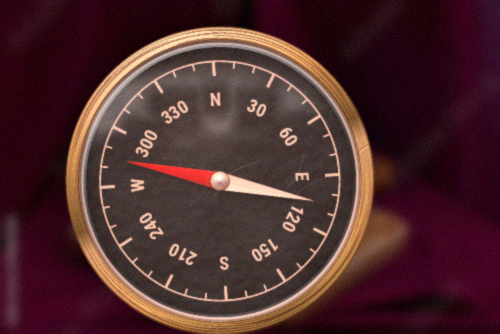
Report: 285°
